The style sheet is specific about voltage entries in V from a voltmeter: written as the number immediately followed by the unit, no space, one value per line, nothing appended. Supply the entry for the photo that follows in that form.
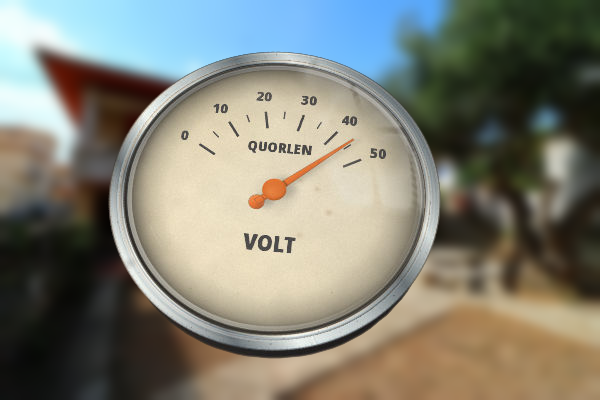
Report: 45V
